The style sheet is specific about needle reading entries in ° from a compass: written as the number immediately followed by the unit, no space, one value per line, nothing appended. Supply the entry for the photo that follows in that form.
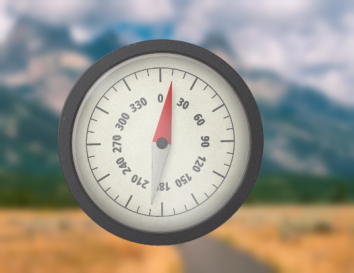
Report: 10°
